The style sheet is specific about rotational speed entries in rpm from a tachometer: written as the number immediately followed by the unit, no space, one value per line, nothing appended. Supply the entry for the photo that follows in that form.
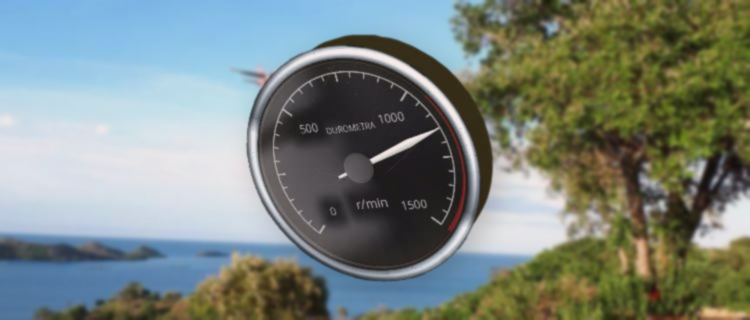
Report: 1150rpm
